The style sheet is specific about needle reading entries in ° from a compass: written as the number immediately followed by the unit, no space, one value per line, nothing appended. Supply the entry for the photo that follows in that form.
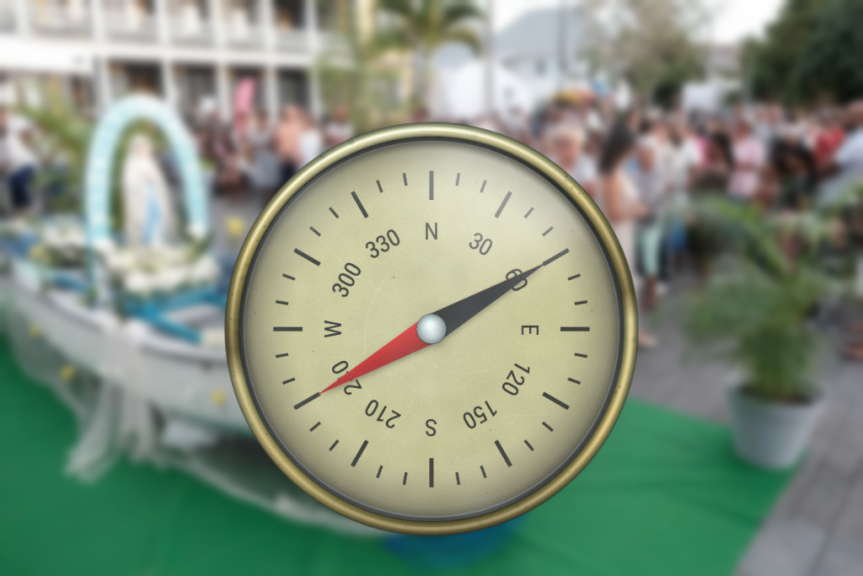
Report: 240°
